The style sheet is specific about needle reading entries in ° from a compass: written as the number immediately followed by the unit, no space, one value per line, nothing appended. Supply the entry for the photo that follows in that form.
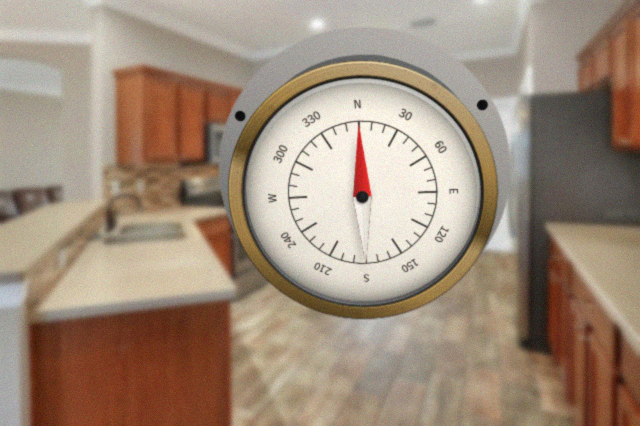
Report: 0°
